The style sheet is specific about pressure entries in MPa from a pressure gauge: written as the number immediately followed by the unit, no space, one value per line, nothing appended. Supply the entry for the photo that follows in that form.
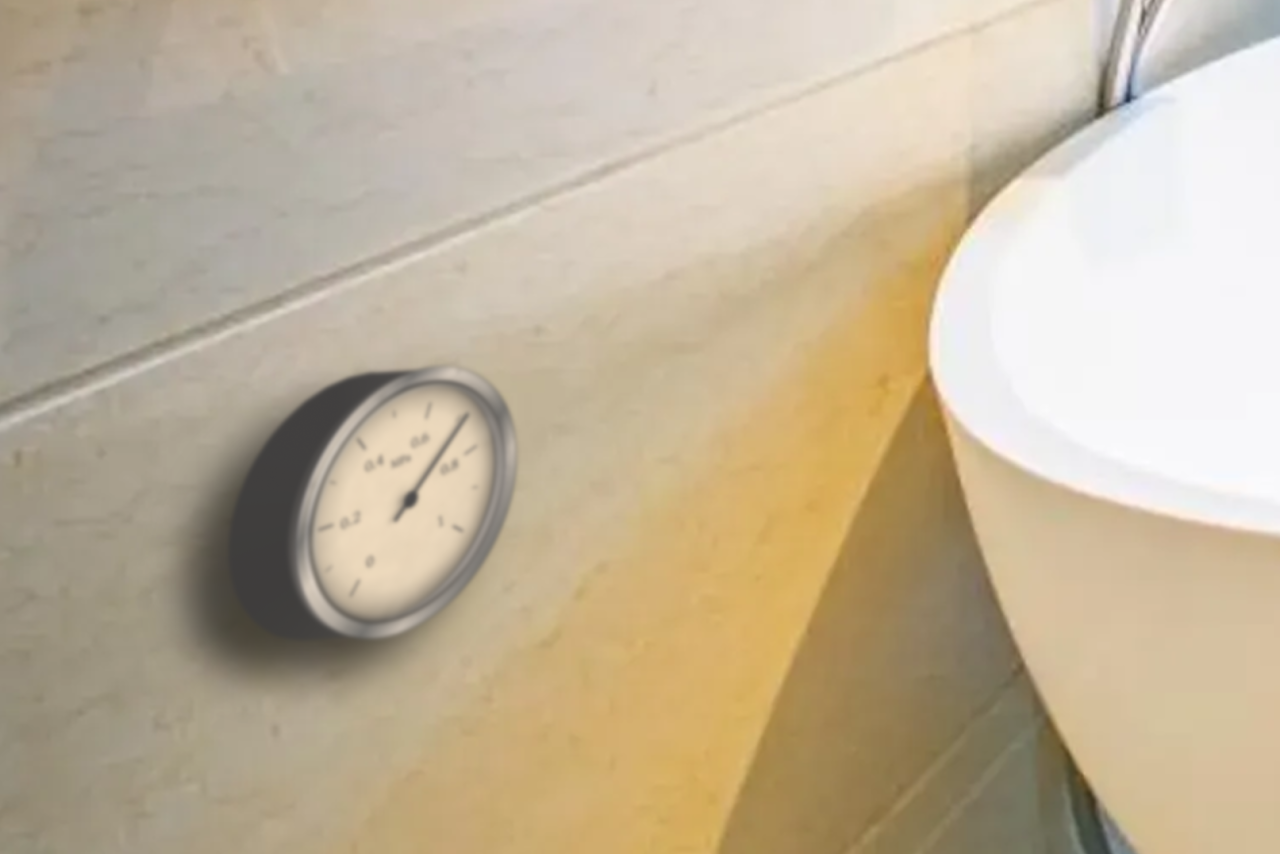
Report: 0.7MPa
